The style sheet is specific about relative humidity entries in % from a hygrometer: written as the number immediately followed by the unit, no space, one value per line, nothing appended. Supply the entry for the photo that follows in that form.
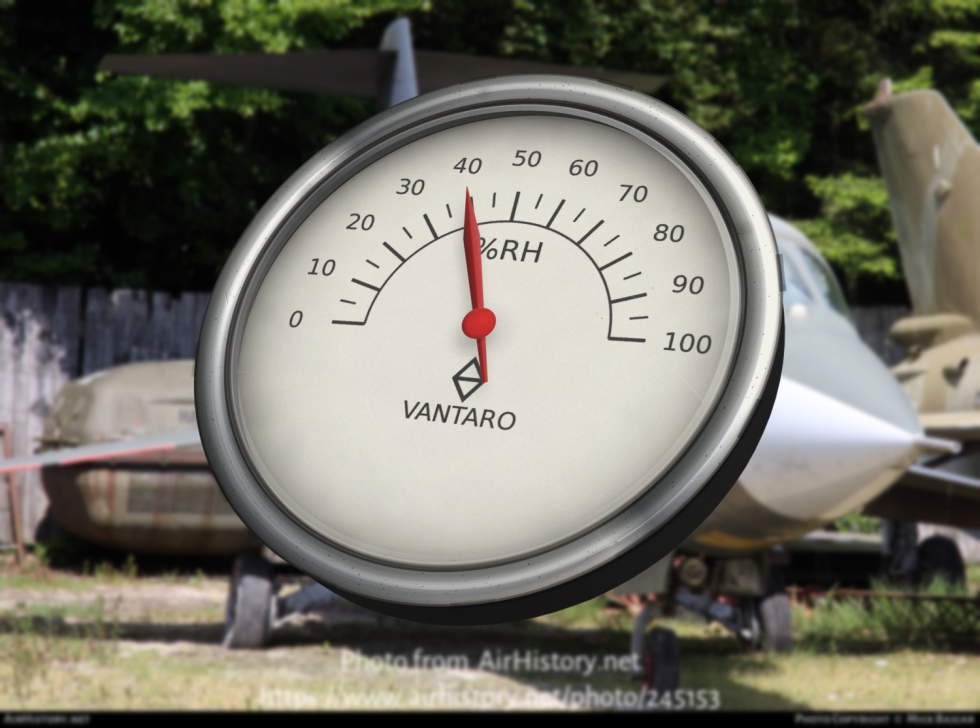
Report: 40%
